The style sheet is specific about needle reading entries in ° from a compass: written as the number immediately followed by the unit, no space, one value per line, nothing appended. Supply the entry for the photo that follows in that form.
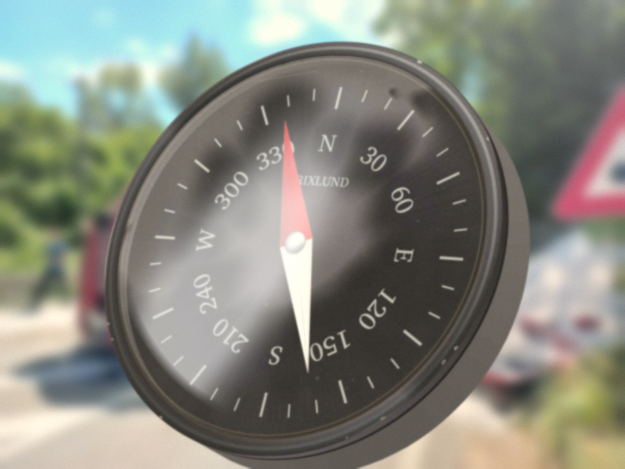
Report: 340°
